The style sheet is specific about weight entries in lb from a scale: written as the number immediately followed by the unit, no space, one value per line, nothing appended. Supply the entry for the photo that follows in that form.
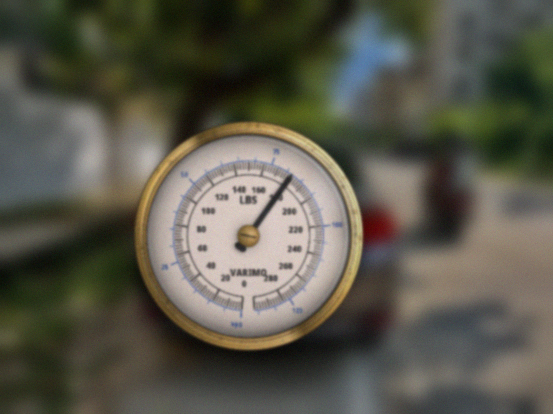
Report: 180lb
